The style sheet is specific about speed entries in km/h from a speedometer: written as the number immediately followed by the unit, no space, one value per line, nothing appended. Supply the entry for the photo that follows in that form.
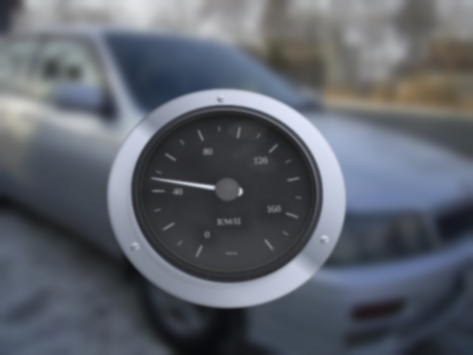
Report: 45km/h
